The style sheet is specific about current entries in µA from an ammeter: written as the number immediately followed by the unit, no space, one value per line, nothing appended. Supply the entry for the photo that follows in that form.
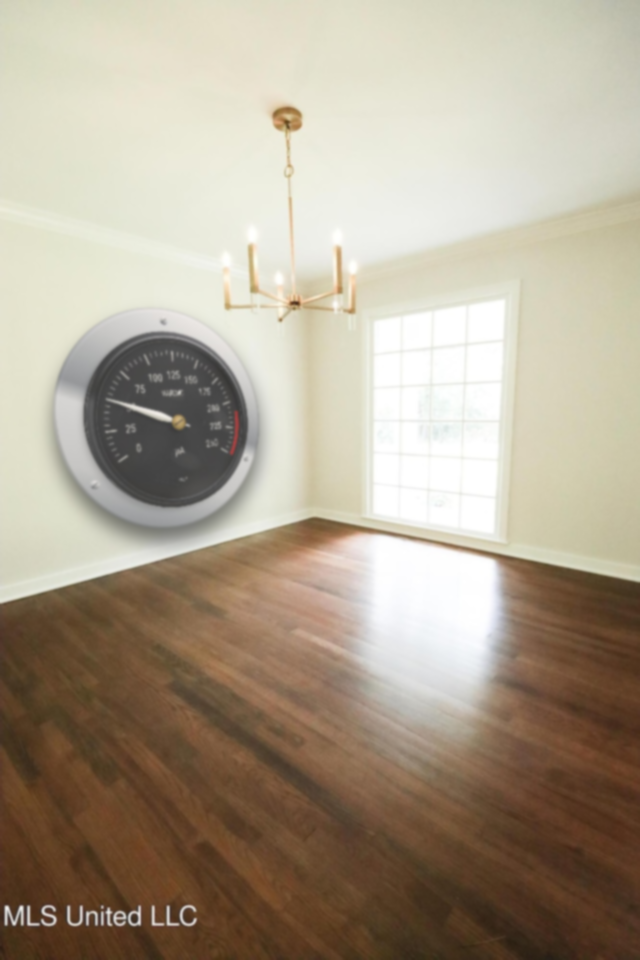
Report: 50µA
